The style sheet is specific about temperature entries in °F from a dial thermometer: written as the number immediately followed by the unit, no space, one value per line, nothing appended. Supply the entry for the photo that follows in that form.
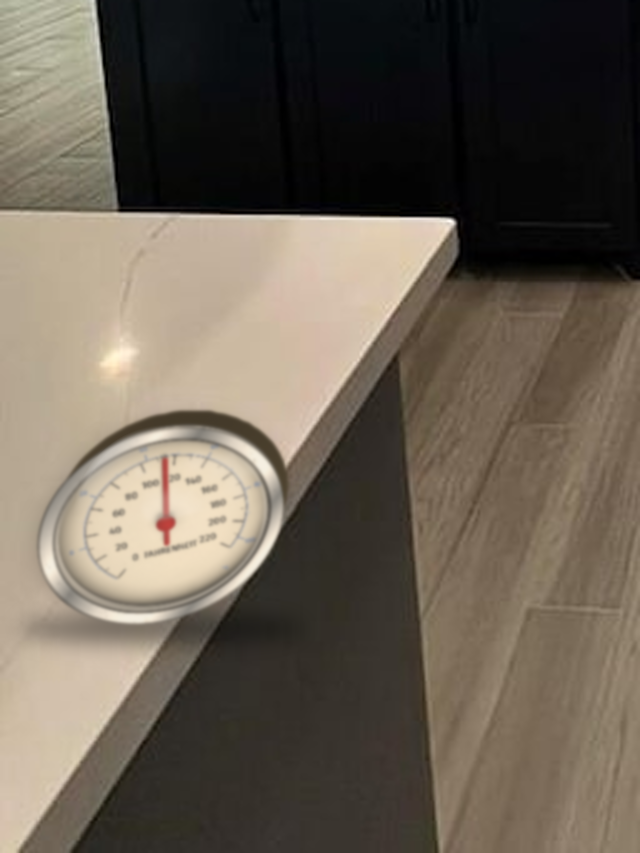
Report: 115°F
